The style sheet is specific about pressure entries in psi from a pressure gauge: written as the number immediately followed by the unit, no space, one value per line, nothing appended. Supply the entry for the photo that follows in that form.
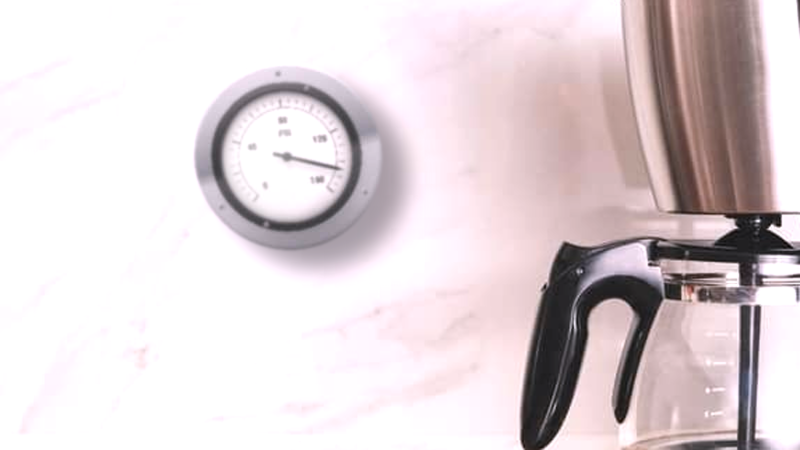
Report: 145psi
